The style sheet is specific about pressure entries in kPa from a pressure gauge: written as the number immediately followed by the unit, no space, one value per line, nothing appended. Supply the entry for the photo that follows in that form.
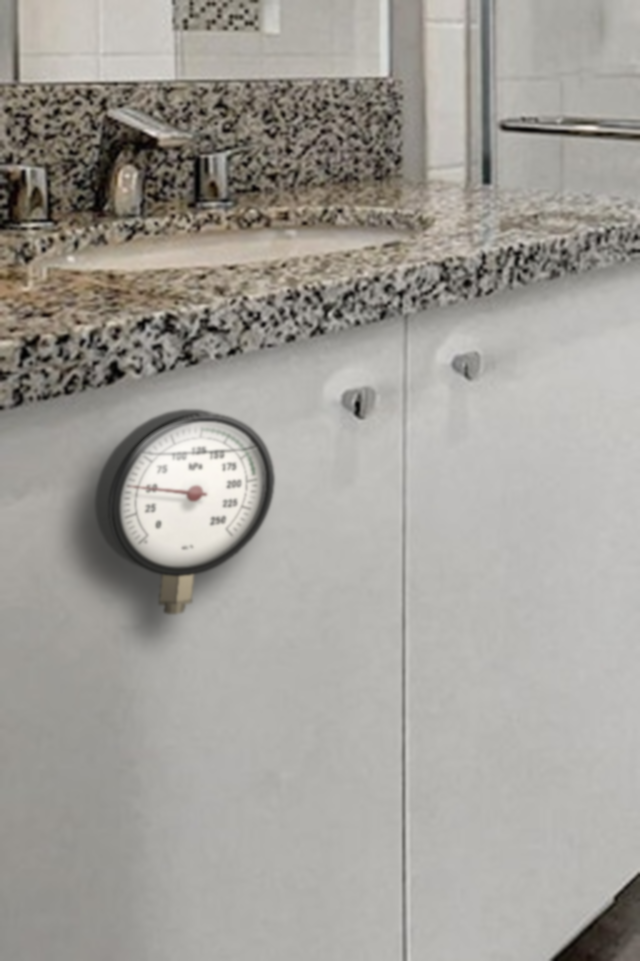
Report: 50kPa
